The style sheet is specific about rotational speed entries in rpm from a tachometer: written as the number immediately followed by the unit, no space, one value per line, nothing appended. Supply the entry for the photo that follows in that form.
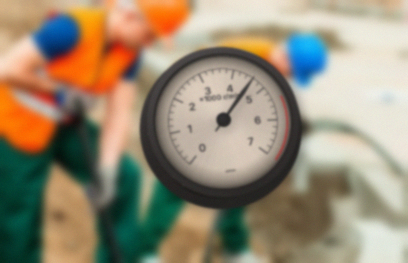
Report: 4600rpm
